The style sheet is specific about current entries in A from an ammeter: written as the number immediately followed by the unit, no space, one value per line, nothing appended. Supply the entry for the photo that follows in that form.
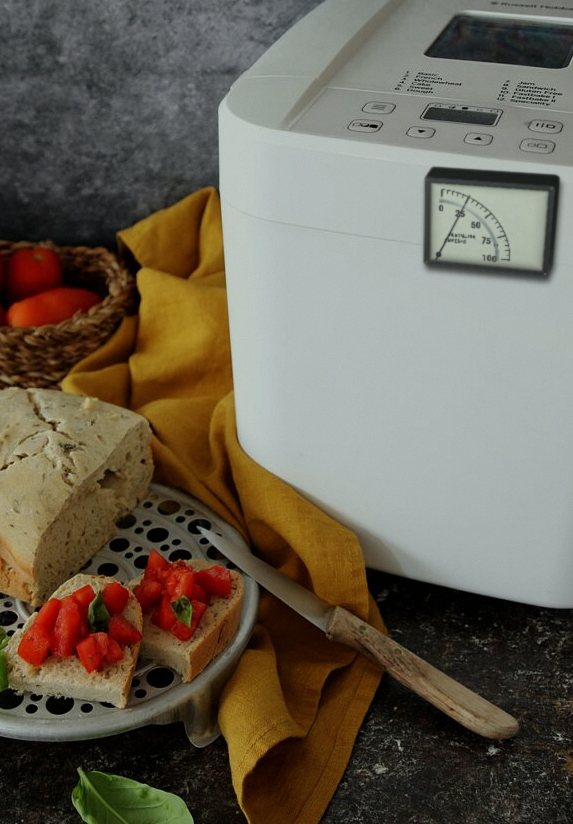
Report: 25A
